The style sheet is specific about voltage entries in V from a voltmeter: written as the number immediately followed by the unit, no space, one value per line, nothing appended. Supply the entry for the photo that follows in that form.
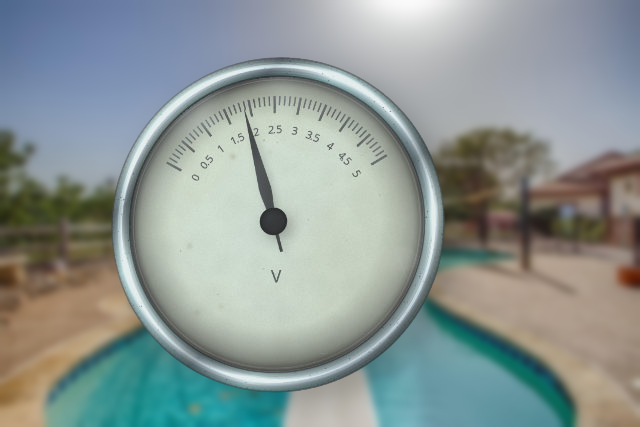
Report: 1.9V
